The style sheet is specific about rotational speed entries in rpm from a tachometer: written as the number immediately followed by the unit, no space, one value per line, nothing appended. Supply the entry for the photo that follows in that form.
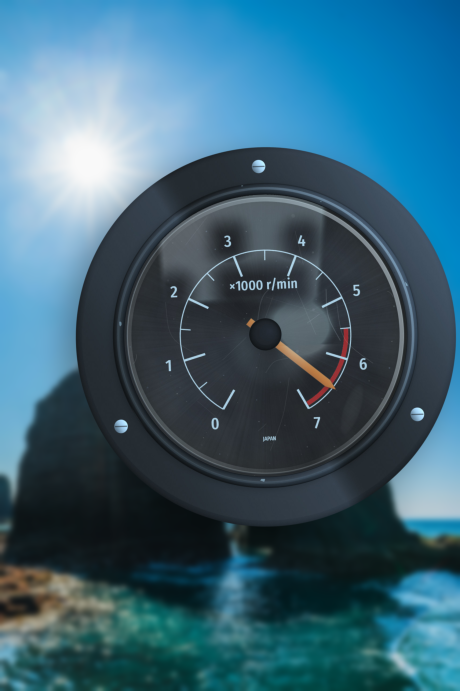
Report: 6500rpm
